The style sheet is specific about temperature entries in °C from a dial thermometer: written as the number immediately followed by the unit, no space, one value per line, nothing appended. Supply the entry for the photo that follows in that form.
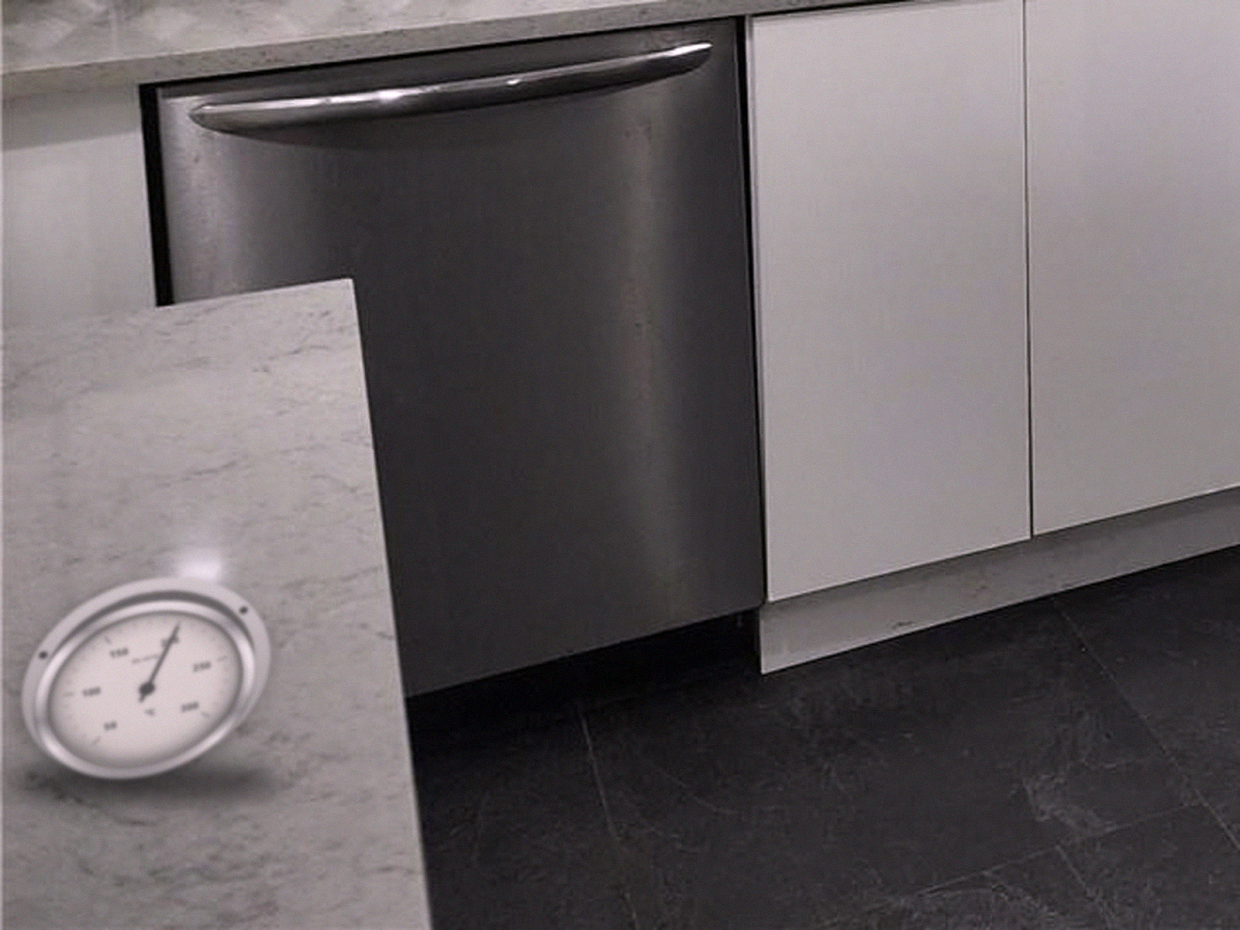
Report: 200°C
